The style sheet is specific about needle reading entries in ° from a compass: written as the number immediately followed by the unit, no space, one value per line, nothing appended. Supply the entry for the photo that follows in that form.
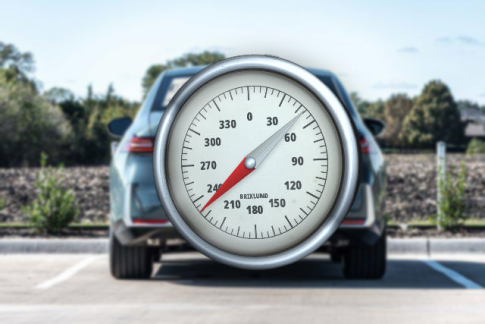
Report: 230°
